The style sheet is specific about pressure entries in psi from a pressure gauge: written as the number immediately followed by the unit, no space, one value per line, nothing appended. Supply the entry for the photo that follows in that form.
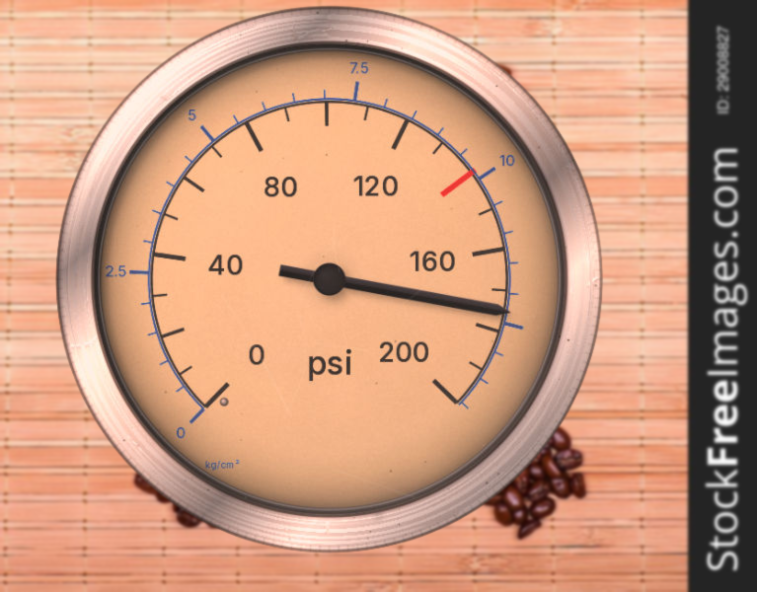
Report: 175psi
